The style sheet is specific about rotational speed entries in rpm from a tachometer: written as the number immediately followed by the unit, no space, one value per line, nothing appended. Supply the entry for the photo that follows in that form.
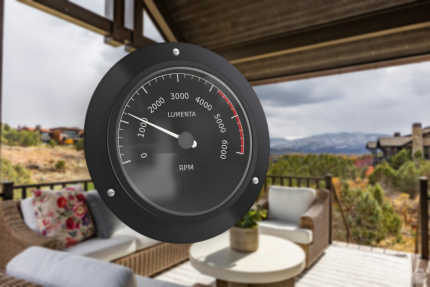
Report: 1200rpm
